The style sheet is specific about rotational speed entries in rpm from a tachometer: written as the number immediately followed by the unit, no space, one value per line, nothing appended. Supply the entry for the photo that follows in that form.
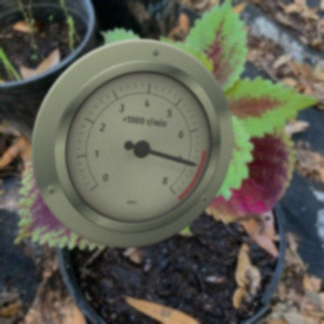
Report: 7000rpm
